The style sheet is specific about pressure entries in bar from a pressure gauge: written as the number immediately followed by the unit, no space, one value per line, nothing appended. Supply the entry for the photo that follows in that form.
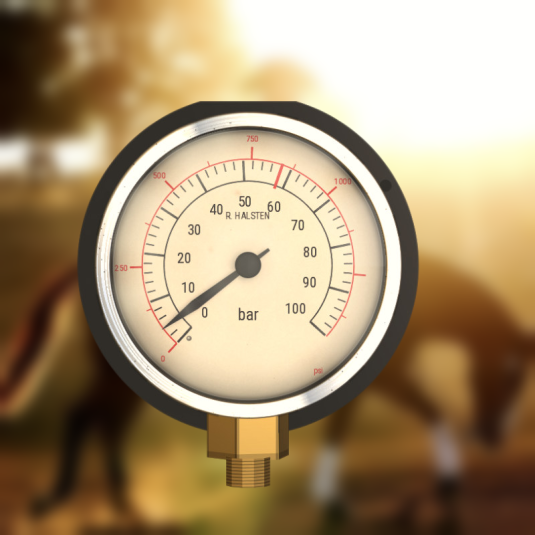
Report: 4bar
